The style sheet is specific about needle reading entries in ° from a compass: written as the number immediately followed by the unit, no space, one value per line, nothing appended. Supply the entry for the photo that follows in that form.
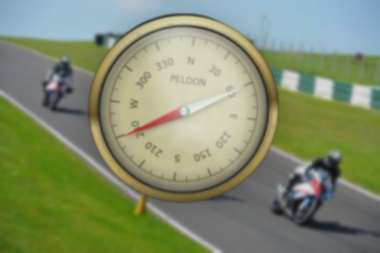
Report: 240°
